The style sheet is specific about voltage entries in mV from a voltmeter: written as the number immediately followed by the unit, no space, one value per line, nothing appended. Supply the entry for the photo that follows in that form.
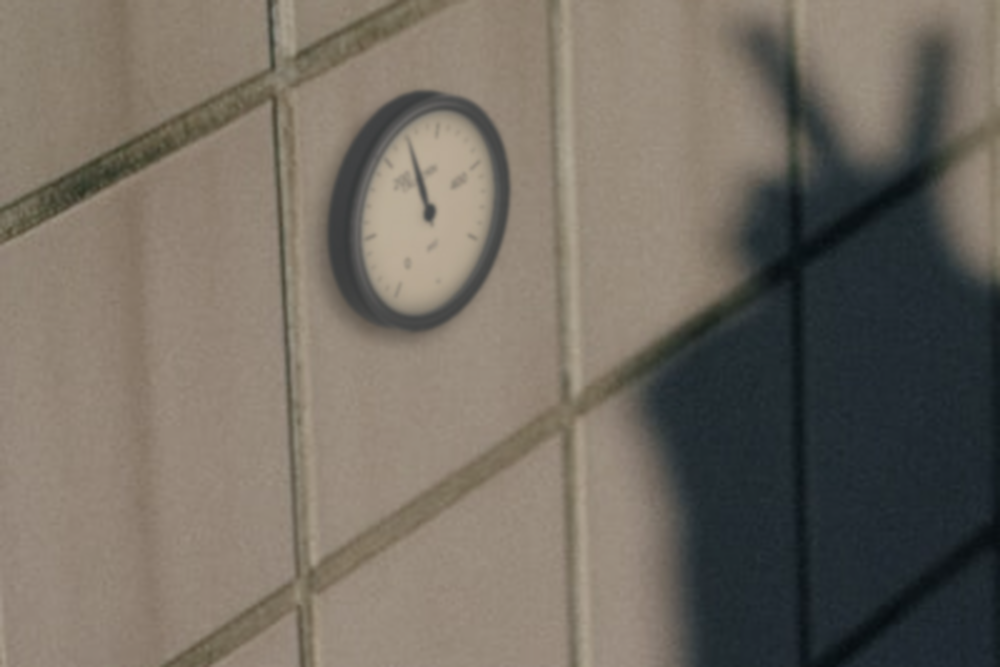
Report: 240mV
